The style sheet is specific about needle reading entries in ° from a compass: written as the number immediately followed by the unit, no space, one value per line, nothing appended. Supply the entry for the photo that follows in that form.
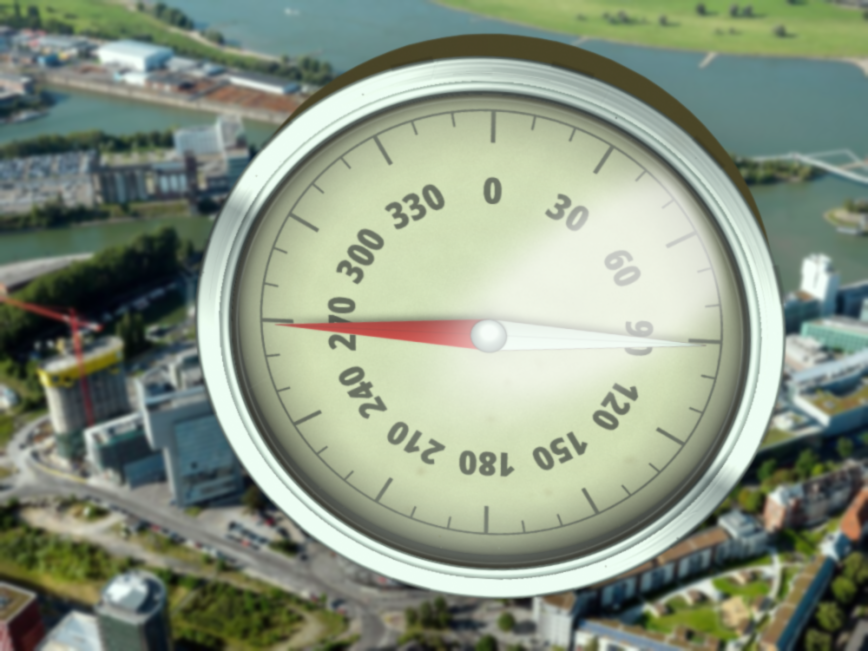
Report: 270°
